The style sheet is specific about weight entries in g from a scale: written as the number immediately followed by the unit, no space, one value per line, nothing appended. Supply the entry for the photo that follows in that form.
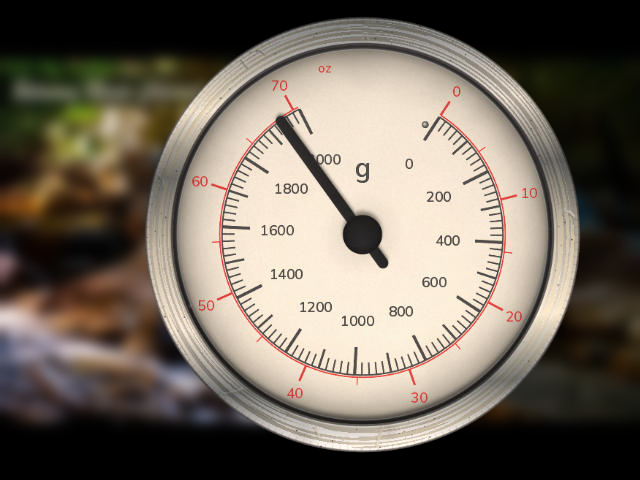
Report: 1940g
